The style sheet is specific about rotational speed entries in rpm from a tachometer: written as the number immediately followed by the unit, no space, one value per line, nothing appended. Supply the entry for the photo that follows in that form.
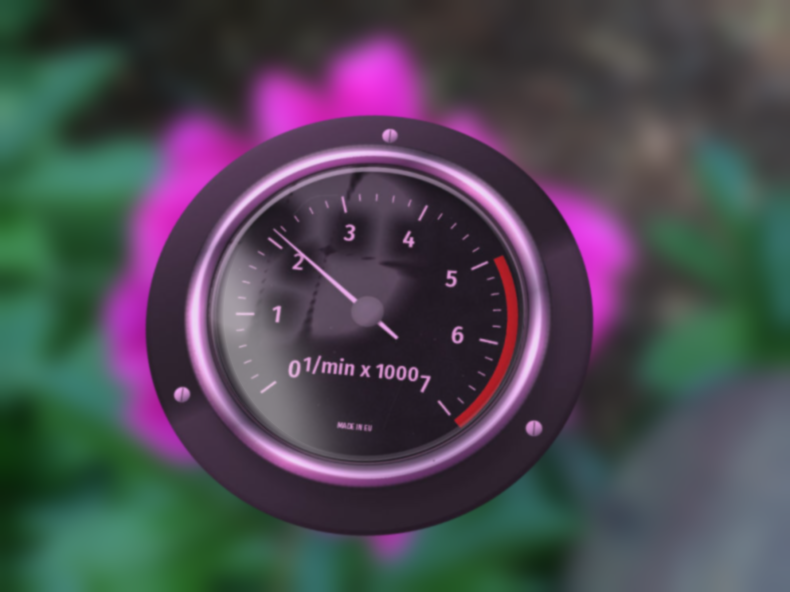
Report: 2100rpm
